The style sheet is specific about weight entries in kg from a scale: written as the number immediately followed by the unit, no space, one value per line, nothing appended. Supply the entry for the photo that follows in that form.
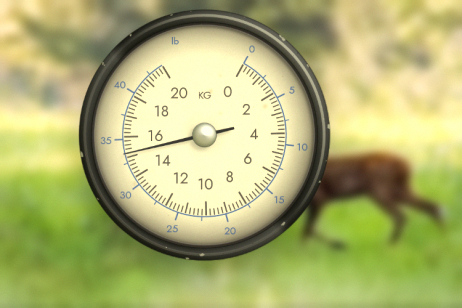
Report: 15.2kg
